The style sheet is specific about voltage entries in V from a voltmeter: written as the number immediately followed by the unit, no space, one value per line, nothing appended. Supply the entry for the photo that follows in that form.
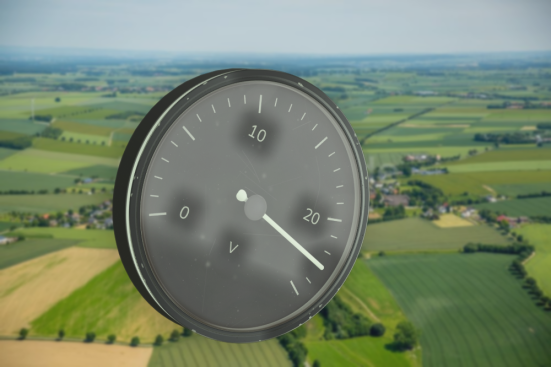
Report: 23V
